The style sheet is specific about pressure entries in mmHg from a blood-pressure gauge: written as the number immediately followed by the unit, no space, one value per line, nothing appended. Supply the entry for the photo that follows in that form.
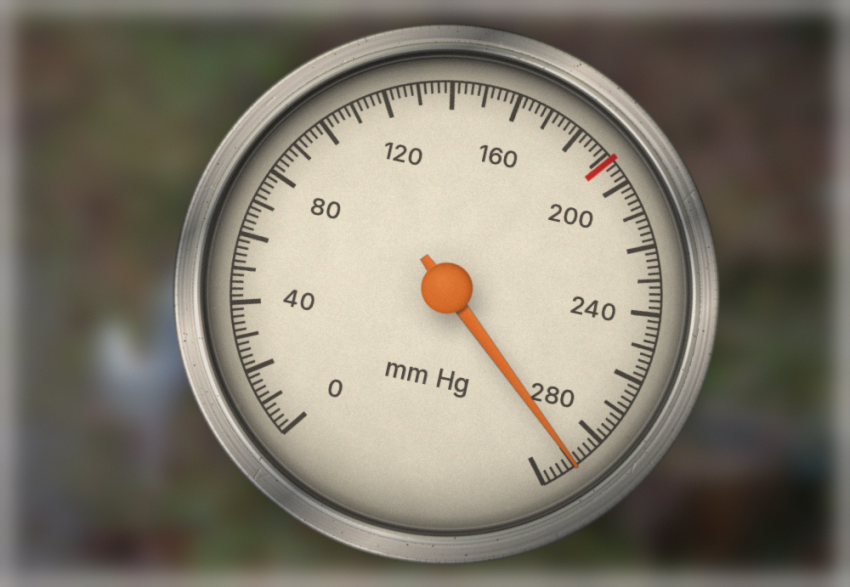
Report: 290mmHg
